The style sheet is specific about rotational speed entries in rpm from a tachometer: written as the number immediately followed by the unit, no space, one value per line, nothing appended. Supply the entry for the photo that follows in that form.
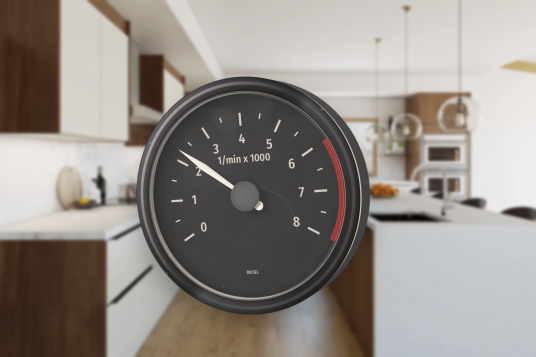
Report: 2250rpm
